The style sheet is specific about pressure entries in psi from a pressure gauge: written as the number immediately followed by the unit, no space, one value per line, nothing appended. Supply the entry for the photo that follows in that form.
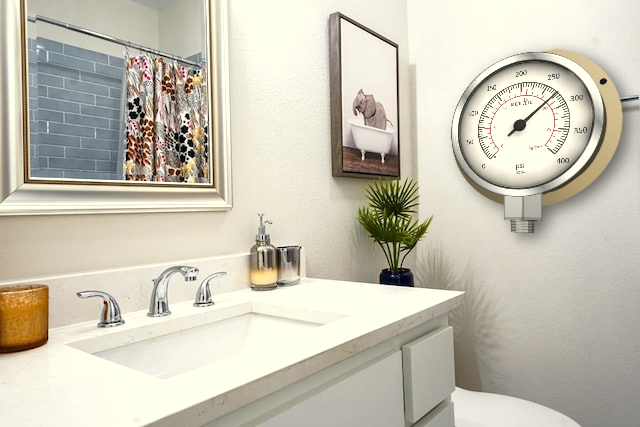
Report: 275psi
